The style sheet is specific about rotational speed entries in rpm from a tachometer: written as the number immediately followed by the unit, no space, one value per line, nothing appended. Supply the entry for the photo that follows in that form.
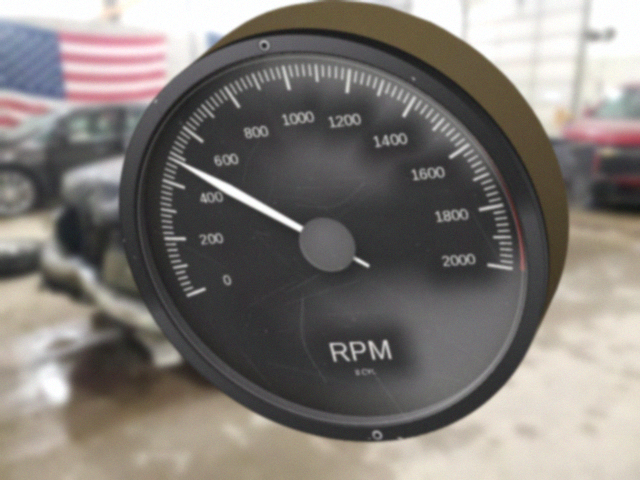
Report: 500rpm
